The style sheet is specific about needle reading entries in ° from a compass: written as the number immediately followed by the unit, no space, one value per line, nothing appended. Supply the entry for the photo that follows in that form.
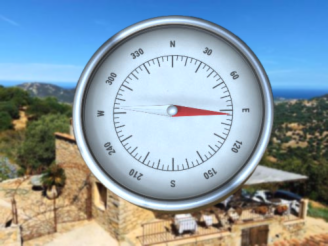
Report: 95°
